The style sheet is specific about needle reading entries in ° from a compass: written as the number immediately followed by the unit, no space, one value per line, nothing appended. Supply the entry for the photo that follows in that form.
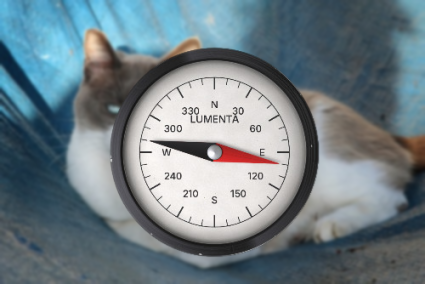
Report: 100°
